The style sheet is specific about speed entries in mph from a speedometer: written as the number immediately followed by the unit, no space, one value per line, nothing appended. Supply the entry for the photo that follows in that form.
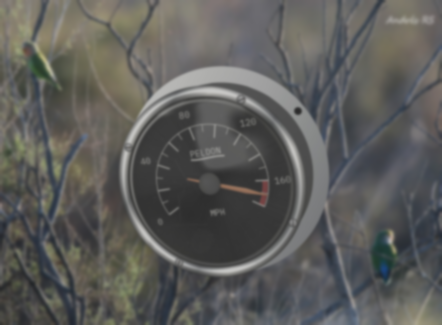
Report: 170mph
